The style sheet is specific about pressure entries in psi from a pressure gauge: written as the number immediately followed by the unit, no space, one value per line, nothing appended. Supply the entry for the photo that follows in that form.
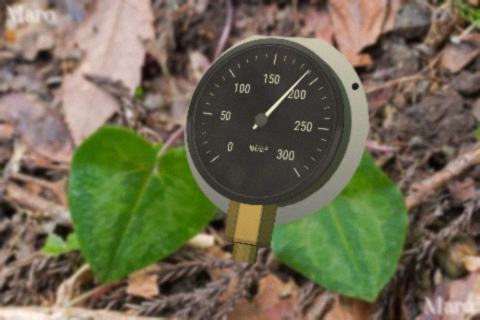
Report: 190psi
